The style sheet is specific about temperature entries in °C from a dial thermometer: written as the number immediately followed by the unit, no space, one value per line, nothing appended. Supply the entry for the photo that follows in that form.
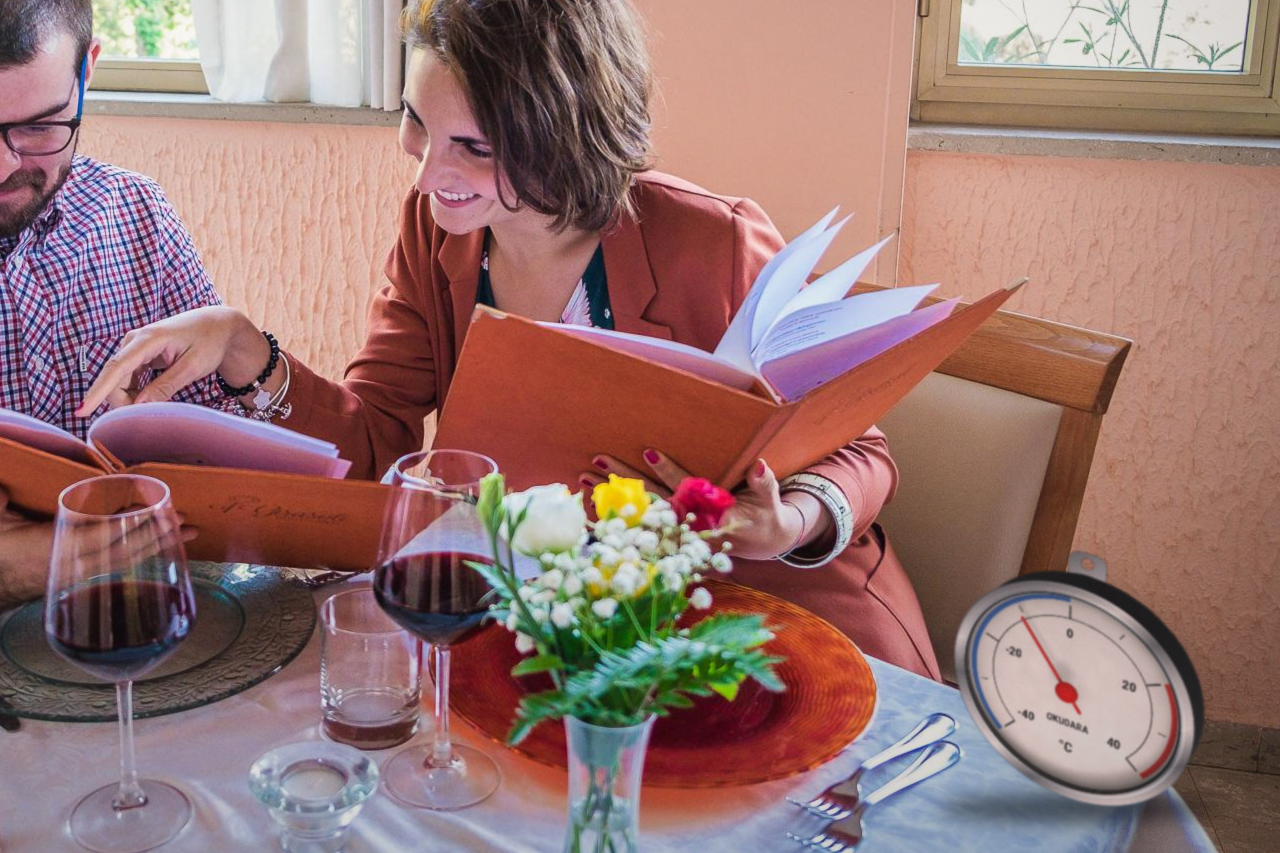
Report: -10°C
